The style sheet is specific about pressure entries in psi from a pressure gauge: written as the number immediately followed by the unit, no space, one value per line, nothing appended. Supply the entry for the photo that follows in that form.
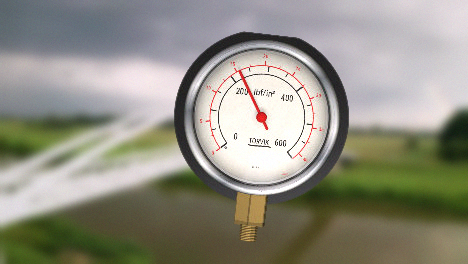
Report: 225psi
